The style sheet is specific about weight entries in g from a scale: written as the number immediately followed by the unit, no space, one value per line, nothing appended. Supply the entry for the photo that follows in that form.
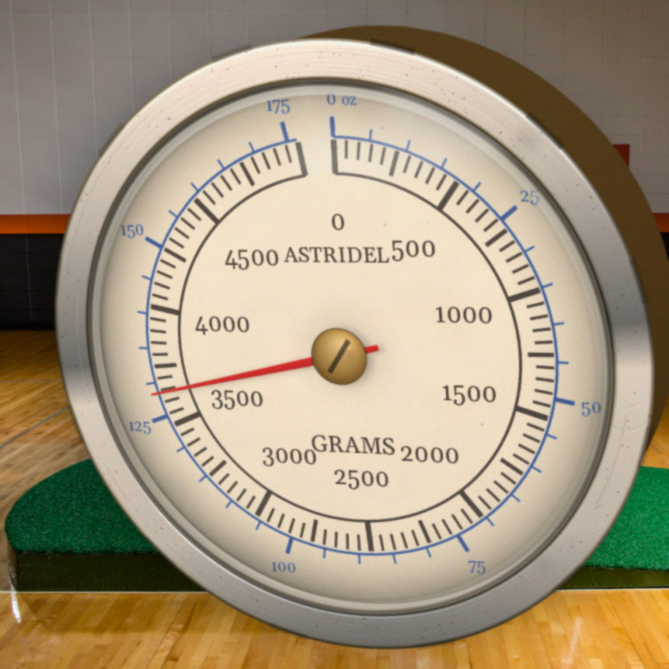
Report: 3650g
